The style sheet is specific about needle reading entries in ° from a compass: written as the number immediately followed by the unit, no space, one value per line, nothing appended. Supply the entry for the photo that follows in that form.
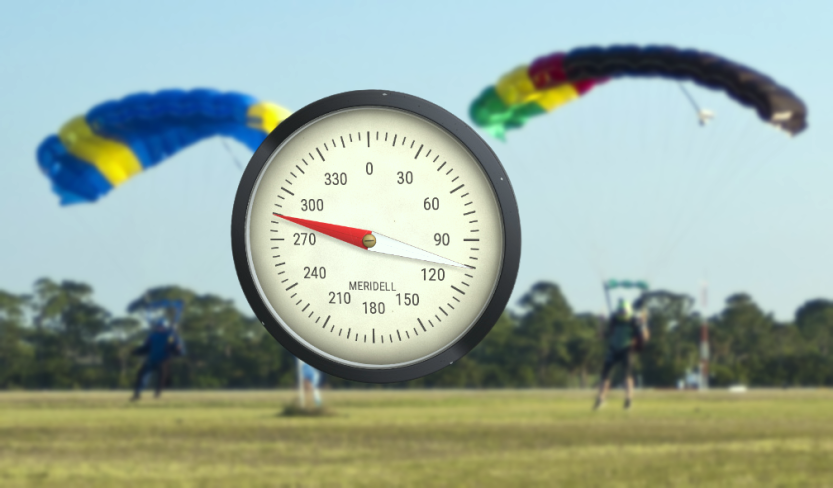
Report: 285°
